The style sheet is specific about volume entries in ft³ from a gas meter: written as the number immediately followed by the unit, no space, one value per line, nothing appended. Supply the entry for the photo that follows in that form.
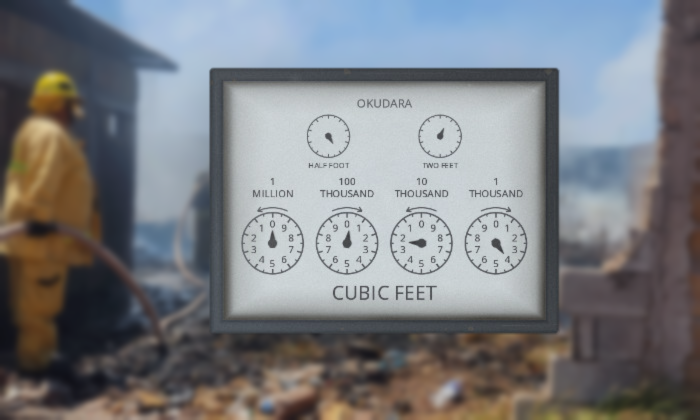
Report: 2400ft³
